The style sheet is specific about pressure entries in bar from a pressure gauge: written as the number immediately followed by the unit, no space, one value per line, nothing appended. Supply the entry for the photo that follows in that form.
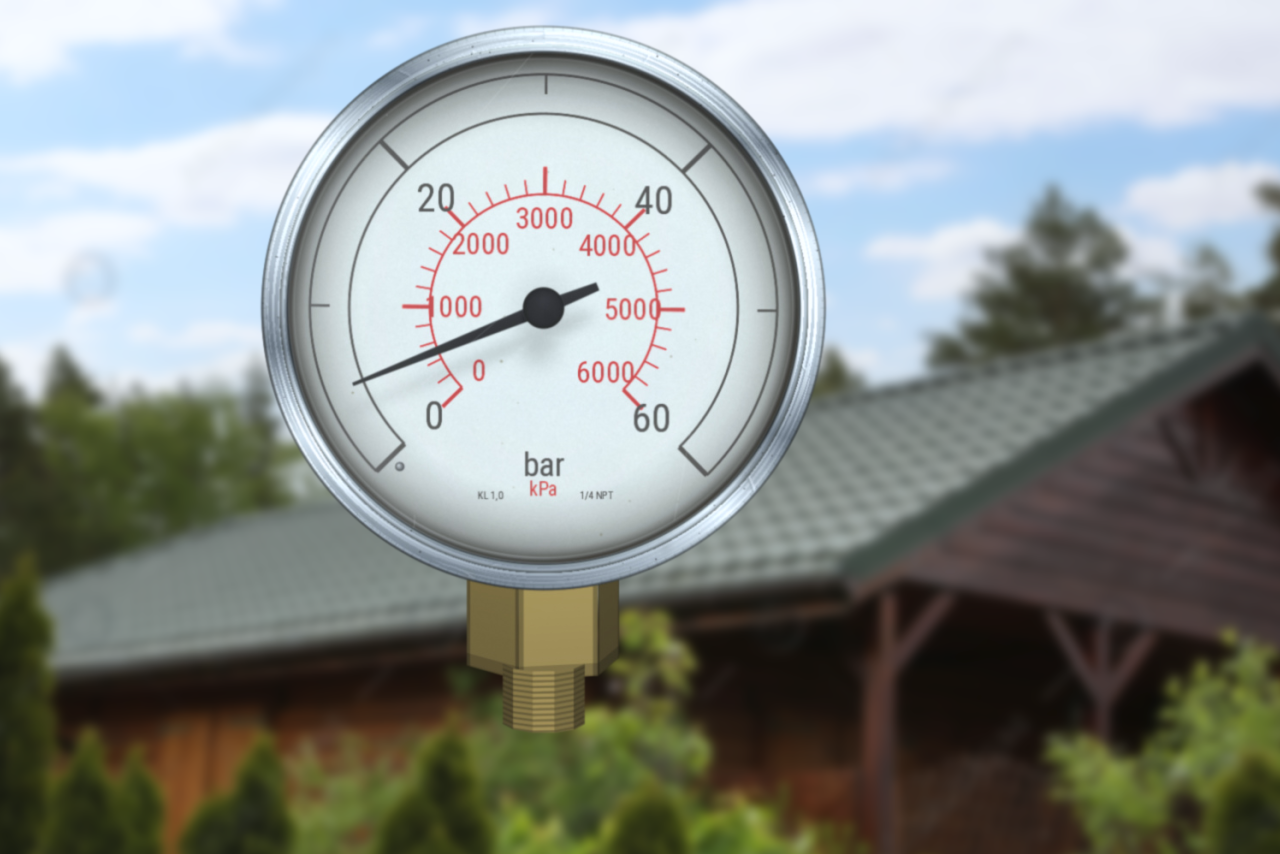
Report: 5bar
